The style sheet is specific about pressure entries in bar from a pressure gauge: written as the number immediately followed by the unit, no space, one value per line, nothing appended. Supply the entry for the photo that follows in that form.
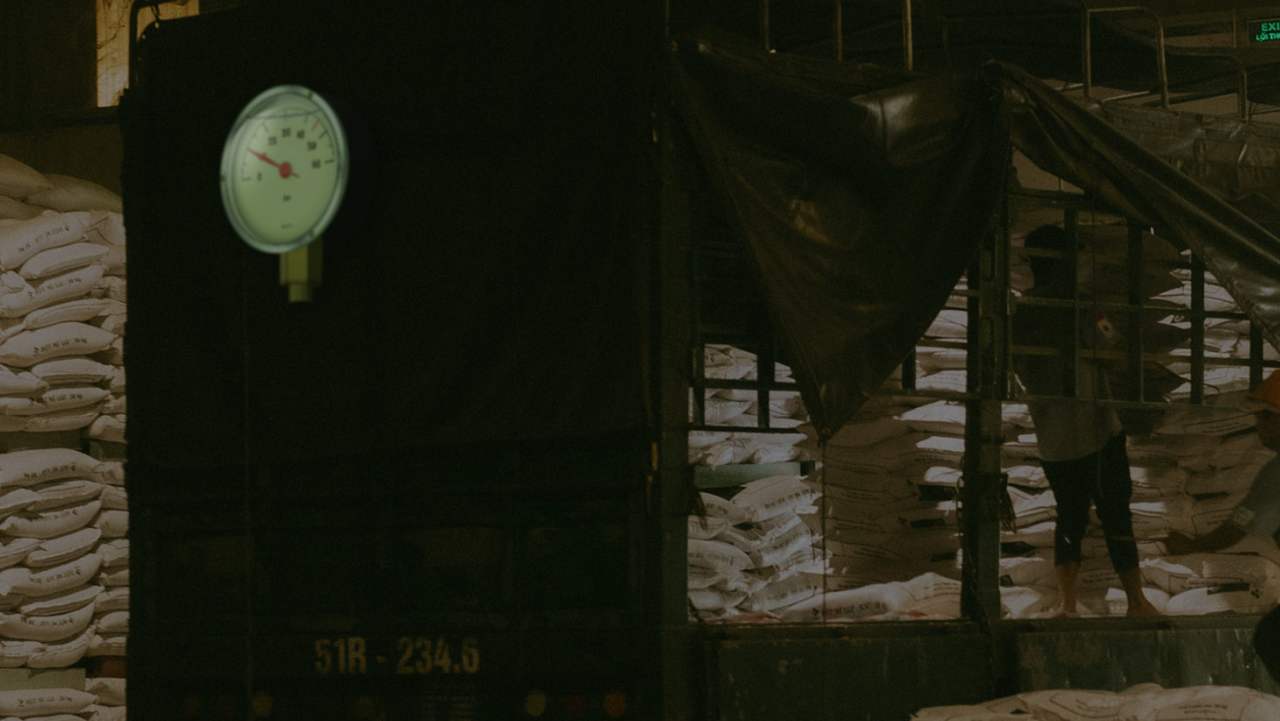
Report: 10bar
